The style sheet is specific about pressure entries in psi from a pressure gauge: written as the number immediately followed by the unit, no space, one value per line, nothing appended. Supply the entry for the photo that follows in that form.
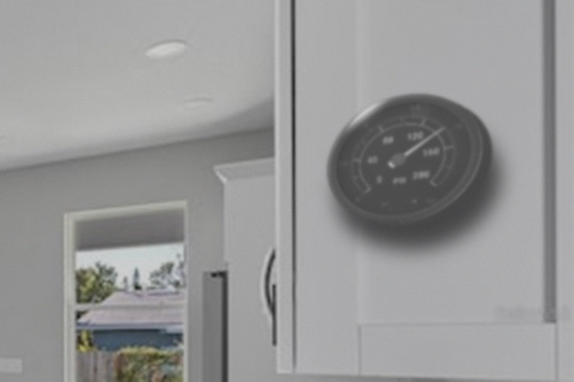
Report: 140psi
